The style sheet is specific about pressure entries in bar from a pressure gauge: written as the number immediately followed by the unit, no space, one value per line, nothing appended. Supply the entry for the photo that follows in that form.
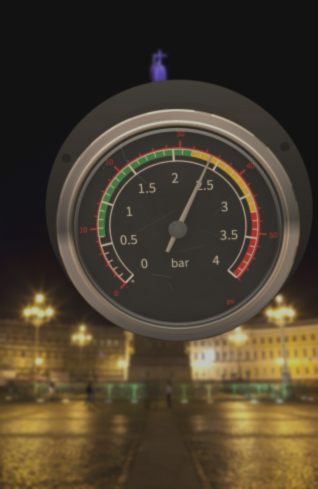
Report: 2.4bar
